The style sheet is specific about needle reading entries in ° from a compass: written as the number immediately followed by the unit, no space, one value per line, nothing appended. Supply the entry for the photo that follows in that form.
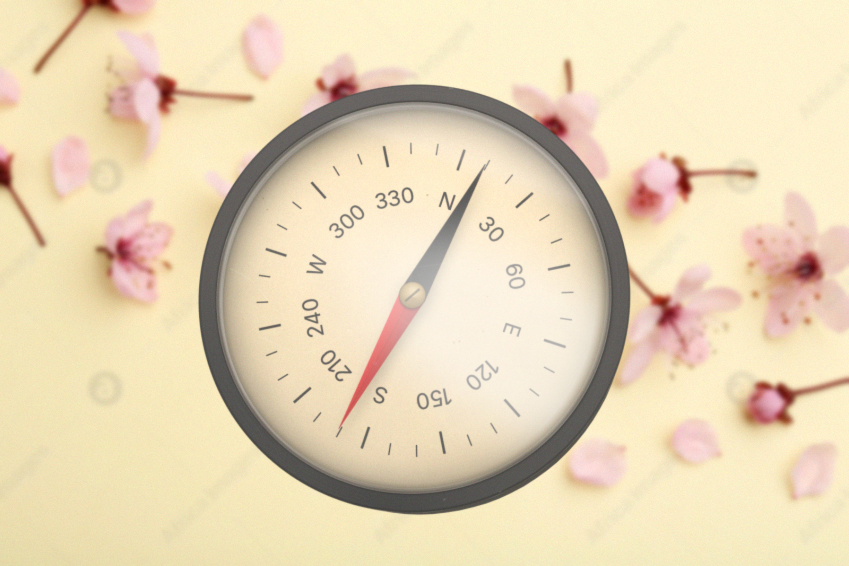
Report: 190°
